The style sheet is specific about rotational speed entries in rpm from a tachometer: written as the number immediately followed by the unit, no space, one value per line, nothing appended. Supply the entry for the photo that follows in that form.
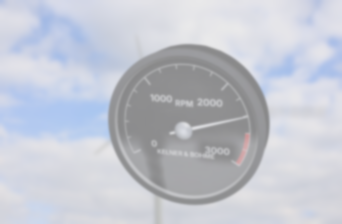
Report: 2400rpm
